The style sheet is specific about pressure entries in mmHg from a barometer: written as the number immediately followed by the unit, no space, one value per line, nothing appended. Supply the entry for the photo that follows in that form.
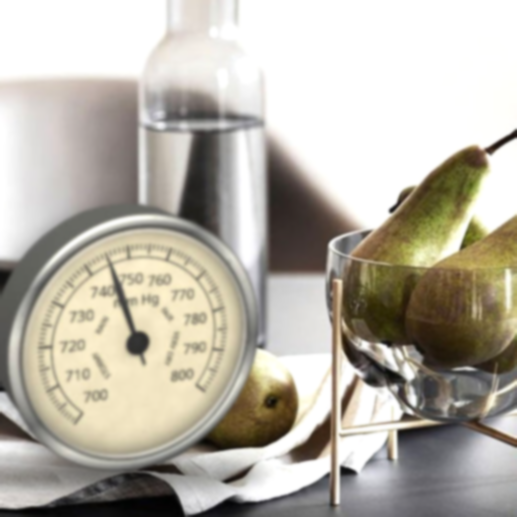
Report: 745mmHg
